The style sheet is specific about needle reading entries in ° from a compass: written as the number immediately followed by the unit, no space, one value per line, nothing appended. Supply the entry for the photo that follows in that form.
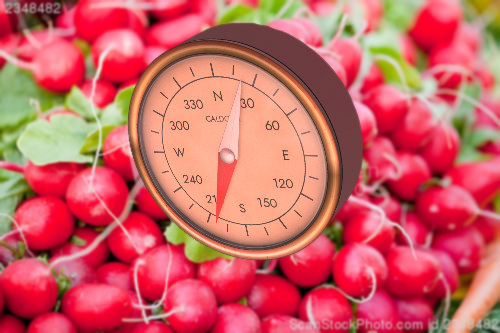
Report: 202.5°
